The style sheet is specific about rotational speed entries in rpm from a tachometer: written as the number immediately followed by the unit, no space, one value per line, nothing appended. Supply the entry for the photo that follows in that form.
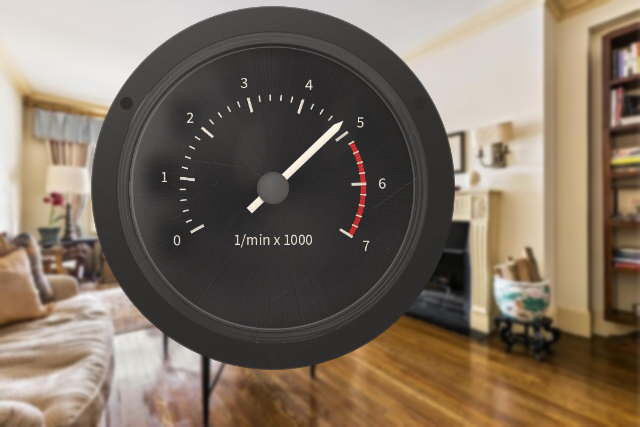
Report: 4800rpm
